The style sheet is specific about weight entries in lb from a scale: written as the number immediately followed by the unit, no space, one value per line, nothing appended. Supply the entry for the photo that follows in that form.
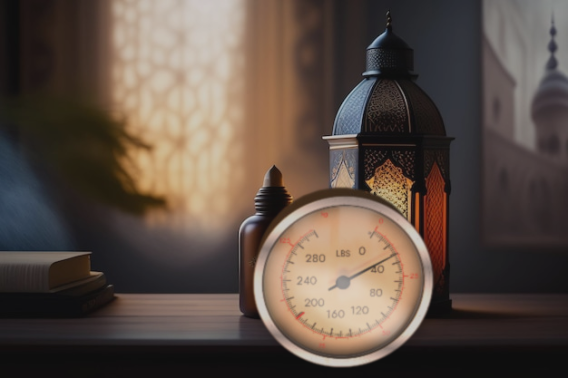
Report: 30lb
